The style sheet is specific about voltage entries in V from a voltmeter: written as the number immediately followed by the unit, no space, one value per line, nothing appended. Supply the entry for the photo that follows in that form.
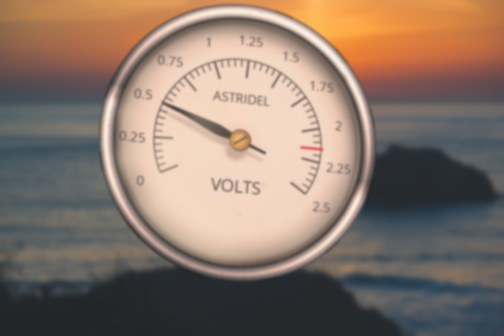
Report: 0.5V
